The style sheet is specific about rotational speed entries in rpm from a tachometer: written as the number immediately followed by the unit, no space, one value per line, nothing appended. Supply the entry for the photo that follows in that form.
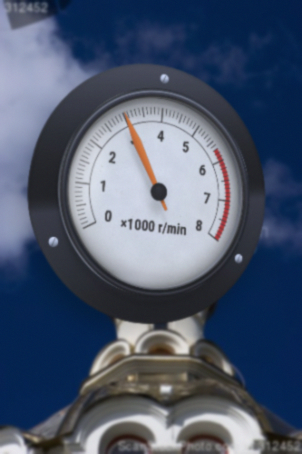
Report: 3000rpm
